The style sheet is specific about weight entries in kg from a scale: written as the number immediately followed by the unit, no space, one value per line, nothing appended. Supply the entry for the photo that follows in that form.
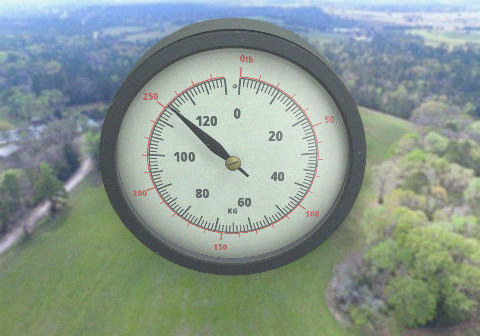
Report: 115kg
